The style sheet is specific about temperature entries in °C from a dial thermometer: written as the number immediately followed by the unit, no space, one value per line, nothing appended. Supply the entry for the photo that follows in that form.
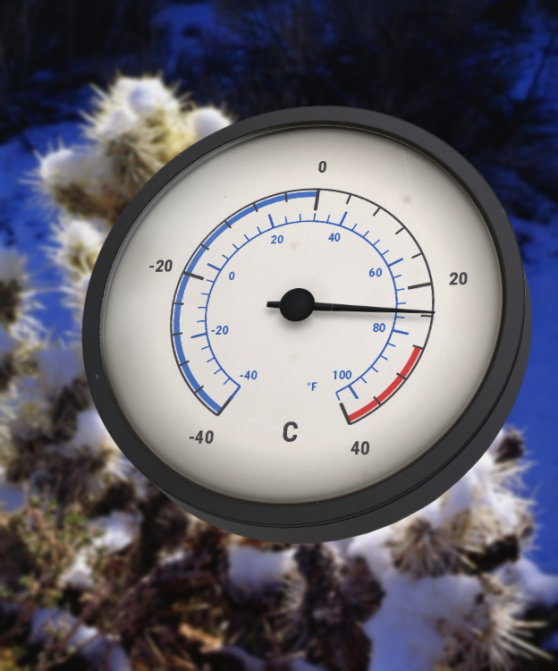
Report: 24°C
